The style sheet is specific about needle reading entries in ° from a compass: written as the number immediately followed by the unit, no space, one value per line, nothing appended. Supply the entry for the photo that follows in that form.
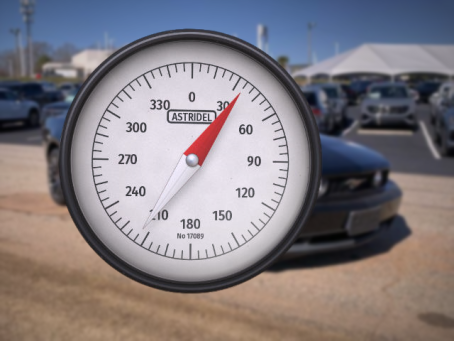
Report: 35°
